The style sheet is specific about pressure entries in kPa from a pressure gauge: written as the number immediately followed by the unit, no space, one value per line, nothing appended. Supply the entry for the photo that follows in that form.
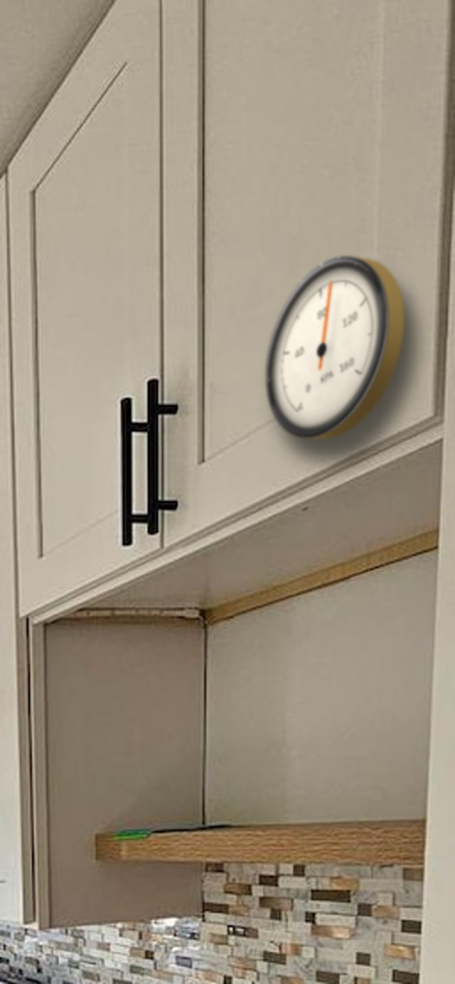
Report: 90kPa
